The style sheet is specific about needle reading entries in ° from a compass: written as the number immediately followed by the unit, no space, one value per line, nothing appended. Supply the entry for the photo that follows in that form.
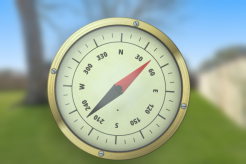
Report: 45°
